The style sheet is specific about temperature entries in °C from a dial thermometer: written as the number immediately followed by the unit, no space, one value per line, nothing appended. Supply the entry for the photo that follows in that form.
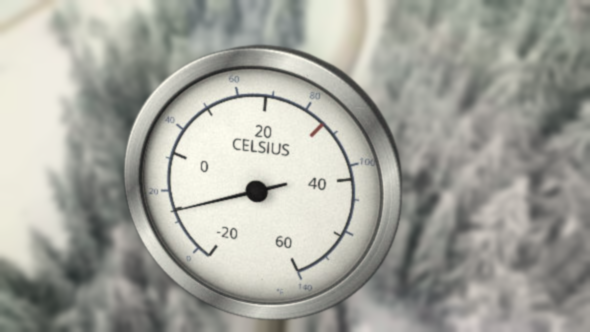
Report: -10°C
